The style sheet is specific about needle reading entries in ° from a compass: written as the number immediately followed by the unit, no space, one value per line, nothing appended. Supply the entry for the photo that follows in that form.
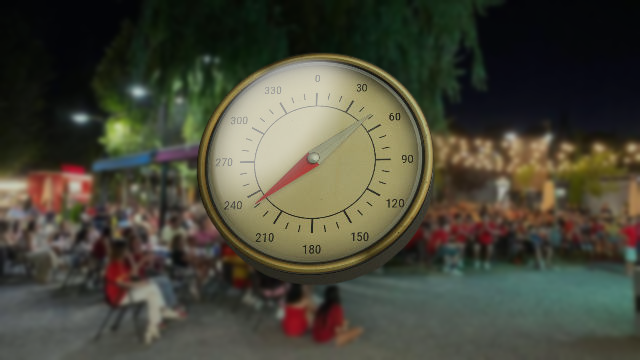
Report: 230°
